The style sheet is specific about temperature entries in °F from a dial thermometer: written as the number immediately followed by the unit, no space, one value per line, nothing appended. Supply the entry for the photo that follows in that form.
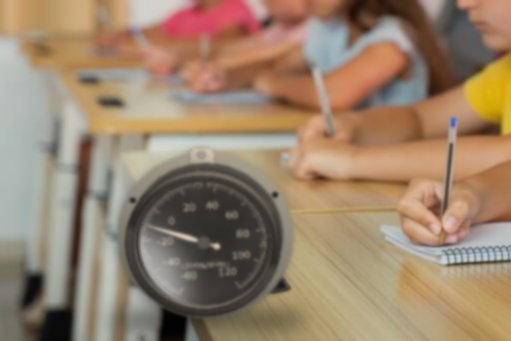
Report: -10°F
